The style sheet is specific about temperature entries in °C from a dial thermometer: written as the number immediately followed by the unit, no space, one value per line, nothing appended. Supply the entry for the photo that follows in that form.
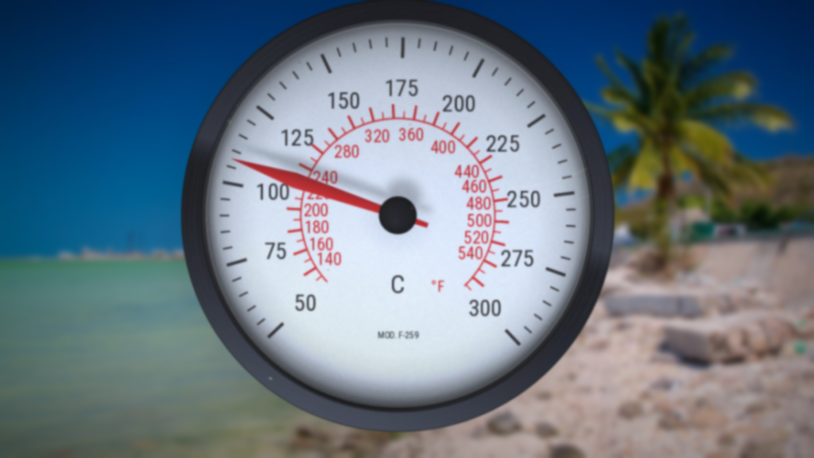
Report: 107.5°C
